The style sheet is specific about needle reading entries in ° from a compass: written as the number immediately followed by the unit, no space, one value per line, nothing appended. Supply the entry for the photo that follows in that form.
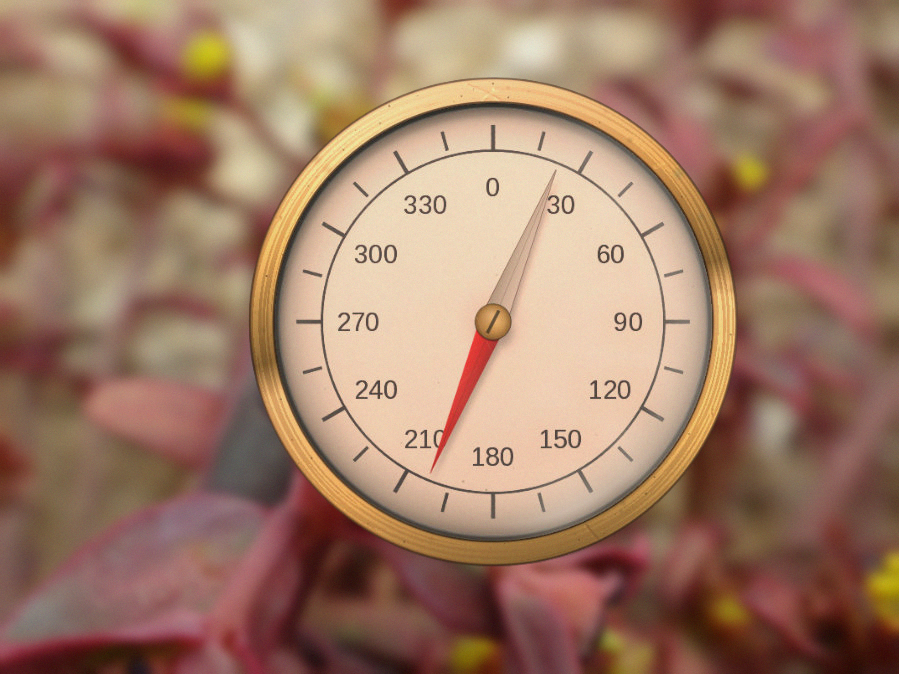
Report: 202.5°
